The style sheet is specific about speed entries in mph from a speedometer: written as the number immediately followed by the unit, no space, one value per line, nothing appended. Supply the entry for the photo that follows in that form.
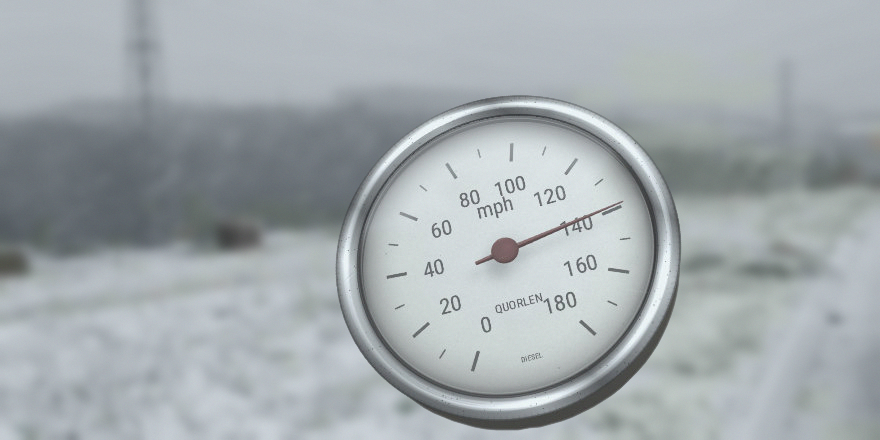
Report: 140mph
